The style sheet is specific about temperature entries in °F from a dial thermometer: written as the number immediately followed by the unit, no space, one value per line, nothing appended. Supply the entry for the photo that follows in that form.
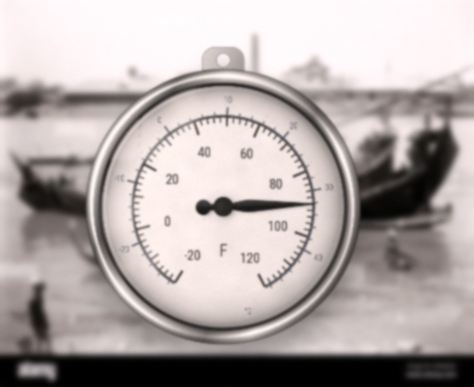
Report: 90°F
